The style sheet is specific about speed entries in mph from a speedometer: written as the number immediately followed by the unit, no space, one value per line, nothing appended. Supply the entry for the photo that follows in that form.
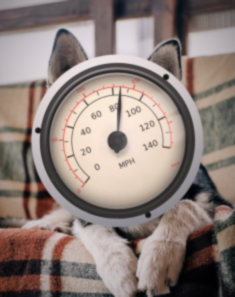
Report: 85mph
